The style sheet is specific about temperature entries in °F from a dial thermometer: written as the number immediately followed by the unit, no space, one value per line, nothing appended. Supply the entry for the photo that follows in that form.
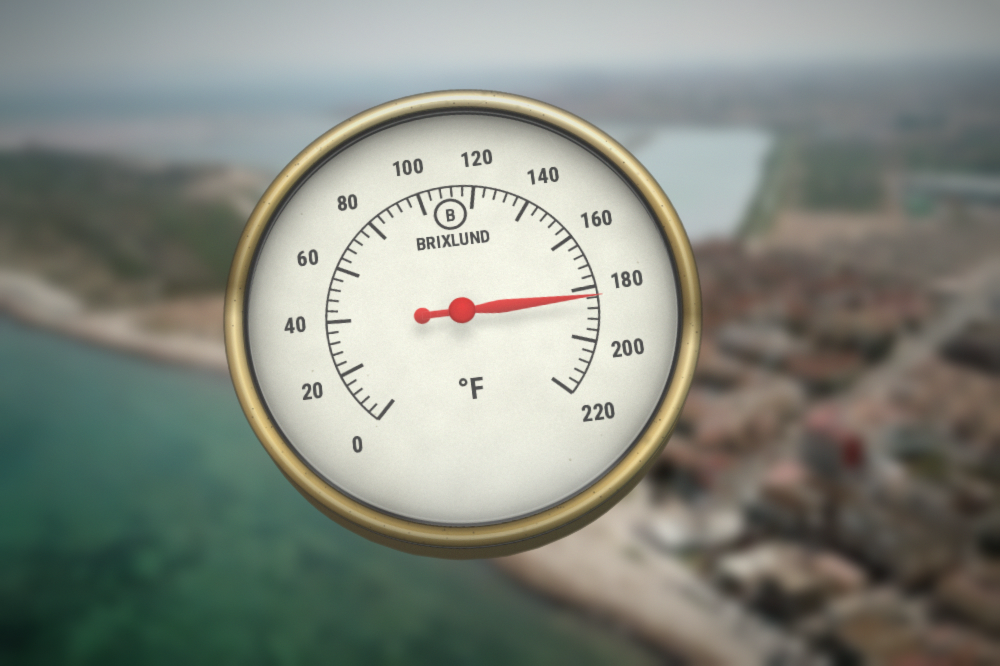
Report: 184°F
